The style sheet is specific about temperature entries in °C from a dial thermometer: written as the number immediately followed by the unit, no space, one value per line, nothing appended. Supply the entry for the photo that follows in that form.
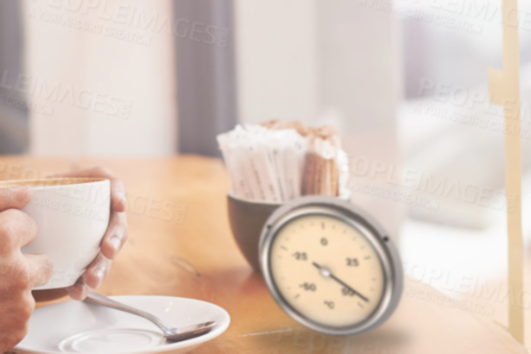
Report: 45°C
